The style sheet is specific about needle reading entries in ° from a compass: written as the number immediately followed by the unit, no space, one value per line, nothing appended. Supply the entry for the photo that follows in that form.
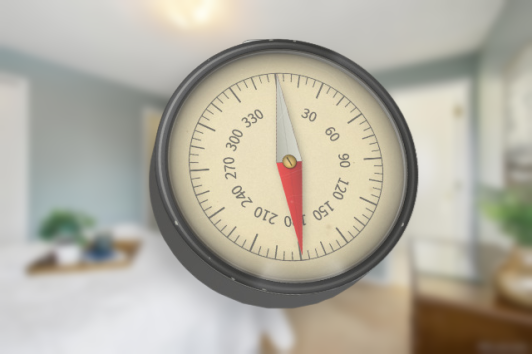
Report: 180°
